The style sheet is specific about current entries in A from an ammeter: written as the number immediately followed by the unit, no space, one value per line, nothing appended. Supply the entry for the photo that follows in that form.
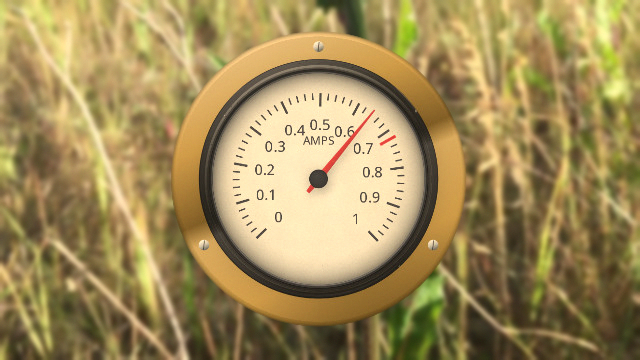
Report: 0.64A
